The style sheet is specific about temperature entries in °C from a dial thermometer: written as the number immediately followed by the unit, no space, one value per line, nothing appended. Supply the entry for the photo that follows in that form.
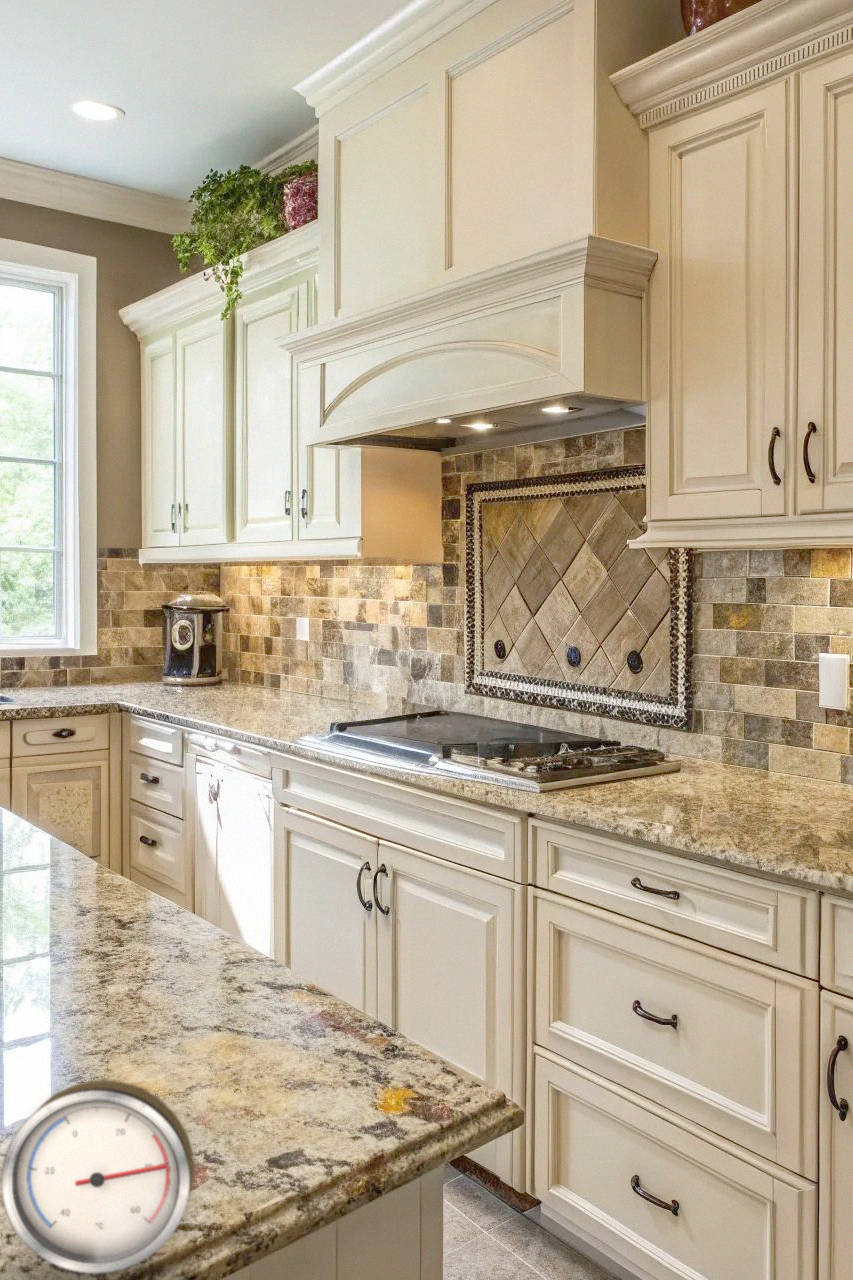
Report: 40°C
